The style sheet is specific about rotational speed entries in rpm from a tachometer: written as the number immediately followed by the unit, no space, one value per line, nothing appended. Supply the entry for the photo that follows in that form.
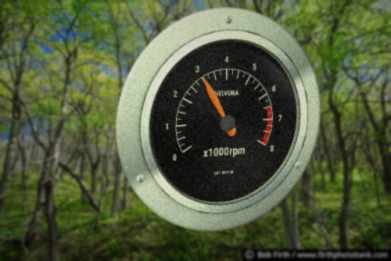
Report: 3000rpm
